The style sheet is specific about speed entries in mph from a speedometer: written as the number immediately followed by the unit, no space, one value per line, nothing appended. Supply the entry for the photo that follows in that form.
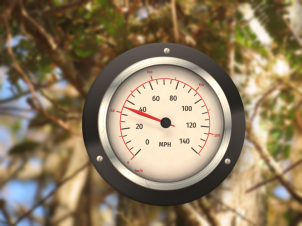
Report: 35mph
